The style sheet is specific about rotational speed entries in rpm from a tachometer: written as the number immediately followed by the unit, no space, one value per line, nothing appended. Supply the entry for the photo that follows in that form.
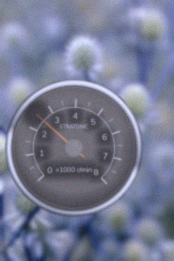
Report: 2500rpm
